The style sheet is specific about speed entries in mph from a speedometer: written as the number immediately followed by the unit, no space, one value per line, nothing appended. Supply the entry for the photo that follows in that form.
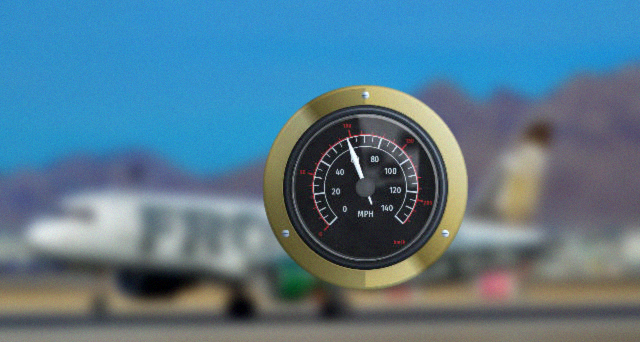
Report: 60mph
